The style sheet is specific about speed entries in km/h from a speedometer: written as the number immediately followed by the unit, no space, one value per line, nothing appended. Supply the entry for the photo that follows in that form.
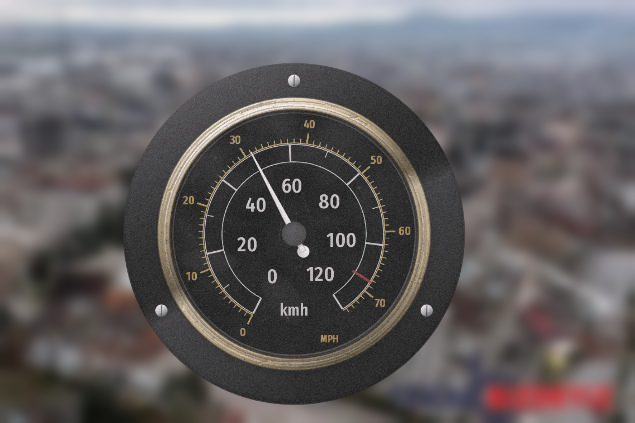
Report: 50km/h
